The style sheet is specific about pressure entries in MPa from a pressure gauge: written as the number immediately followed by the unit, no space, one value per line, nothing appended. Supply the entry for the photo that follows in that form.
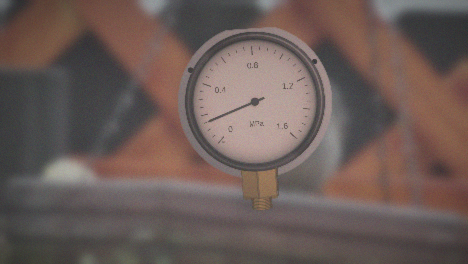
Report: 0.15MPa
